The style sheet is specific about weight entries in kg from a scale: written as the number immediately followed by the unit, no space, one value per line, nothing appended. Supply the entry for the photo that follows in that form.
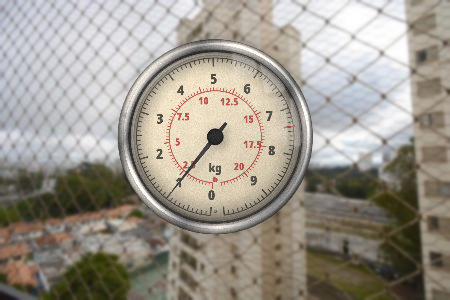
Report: 1kg
